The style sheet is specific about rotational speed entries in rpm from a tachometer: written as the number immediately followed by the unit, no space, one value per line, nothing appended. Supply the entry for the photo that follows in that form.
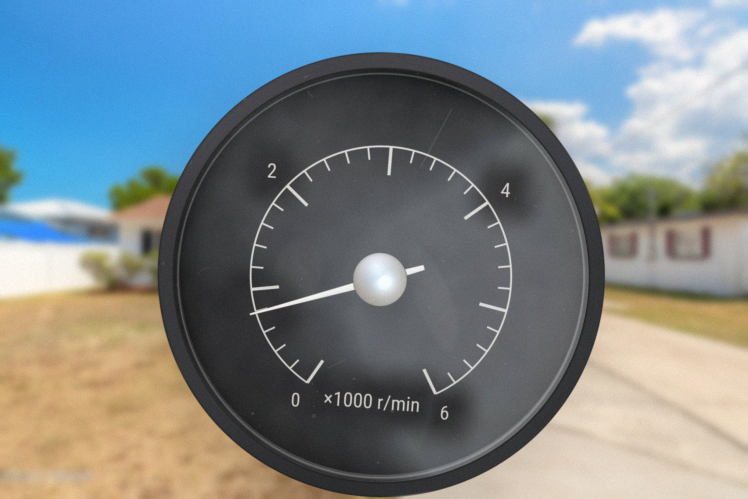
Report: 800rpm
